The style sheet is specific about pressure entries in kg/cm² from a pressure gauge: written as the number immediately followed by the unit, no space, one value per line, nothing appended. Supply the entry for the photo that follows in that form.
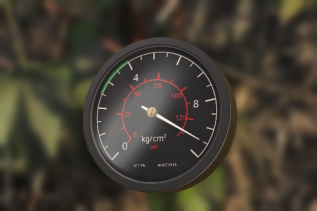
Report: 9.5kg/cm²
